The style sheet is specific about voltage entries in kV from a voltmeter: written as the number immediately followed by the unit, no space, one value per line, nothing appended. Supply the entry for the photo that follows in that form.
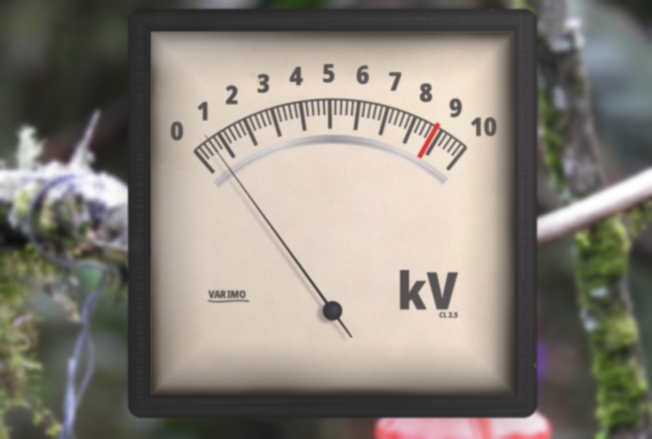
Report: 0.6kV
